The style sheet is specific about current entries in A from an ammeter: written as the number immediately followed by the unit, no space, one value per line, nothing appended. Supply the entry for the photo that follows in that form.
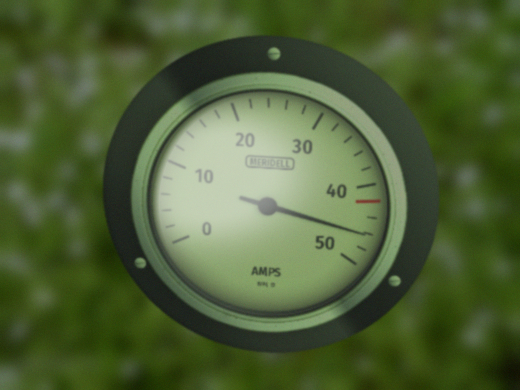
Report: 46A
